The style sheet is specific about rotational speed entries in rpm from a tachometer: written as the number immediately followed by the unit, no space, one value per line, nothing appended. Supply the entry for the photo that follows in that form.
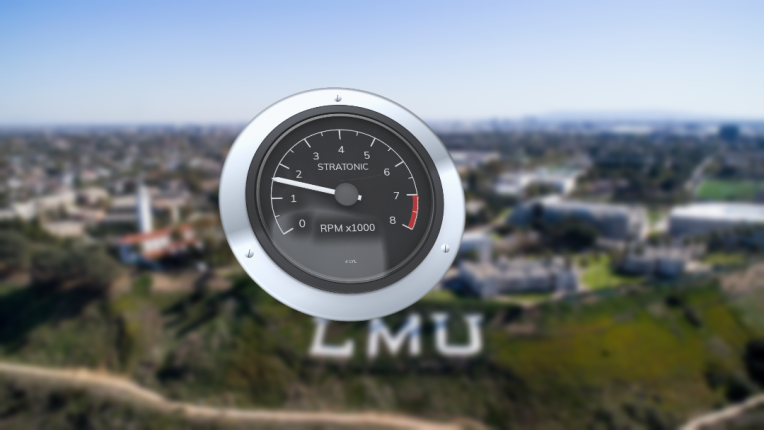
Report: 1500rpm
